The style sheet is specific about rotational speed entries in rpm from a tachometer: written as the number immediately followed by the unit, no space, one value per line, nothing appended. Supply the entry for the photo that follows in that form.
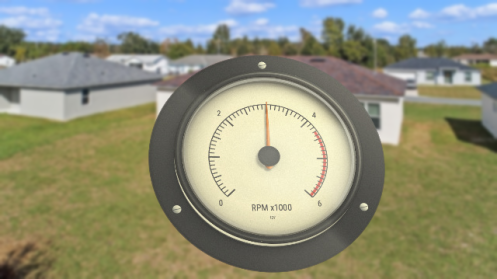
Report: 3000rpm
